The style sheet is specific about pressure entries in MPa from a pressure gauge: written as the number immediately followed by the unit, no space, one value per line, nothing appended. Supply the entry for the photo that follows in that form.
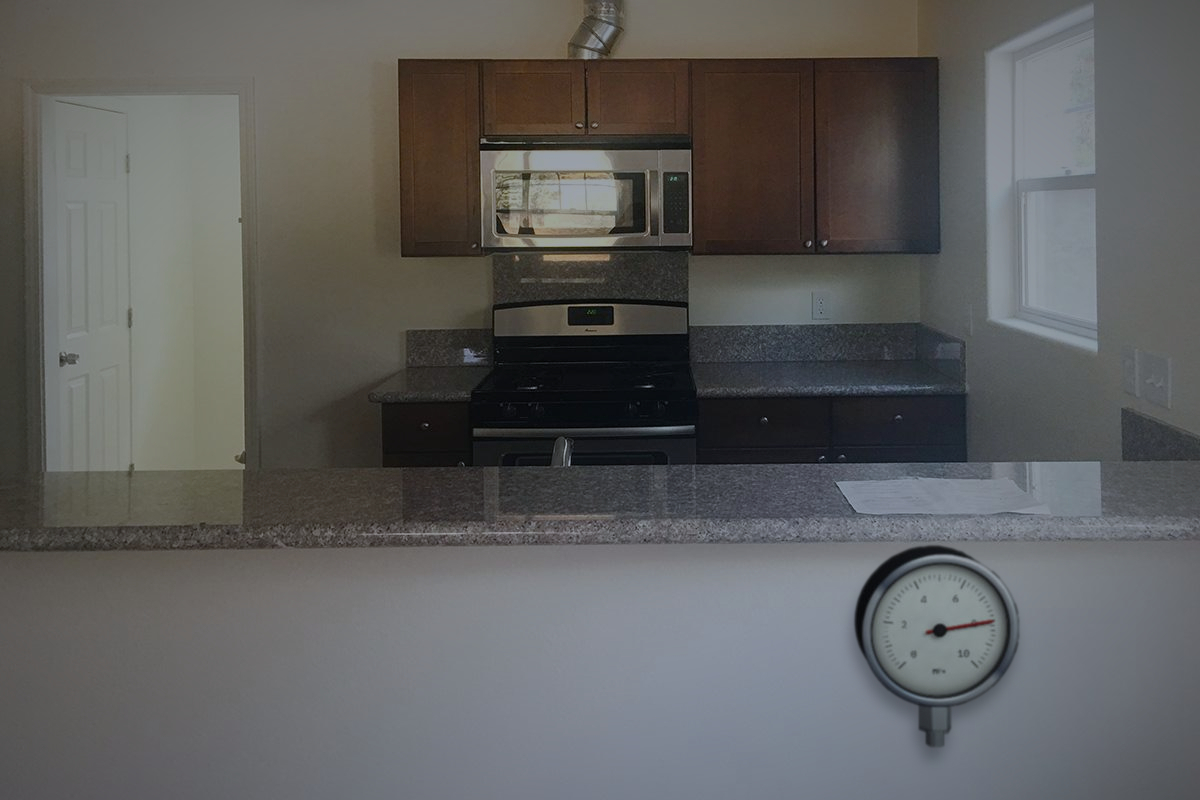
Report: 8MPa
